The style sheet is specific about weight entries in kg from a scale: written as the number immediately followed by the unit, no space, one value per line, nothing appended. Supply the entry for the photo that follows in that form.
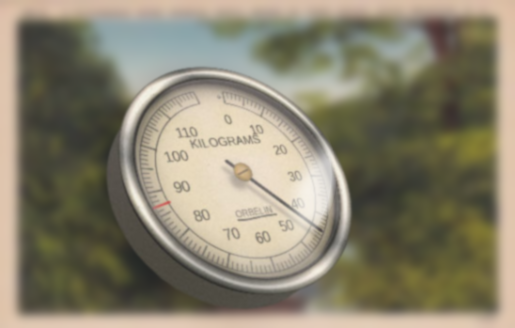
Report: 45kg
